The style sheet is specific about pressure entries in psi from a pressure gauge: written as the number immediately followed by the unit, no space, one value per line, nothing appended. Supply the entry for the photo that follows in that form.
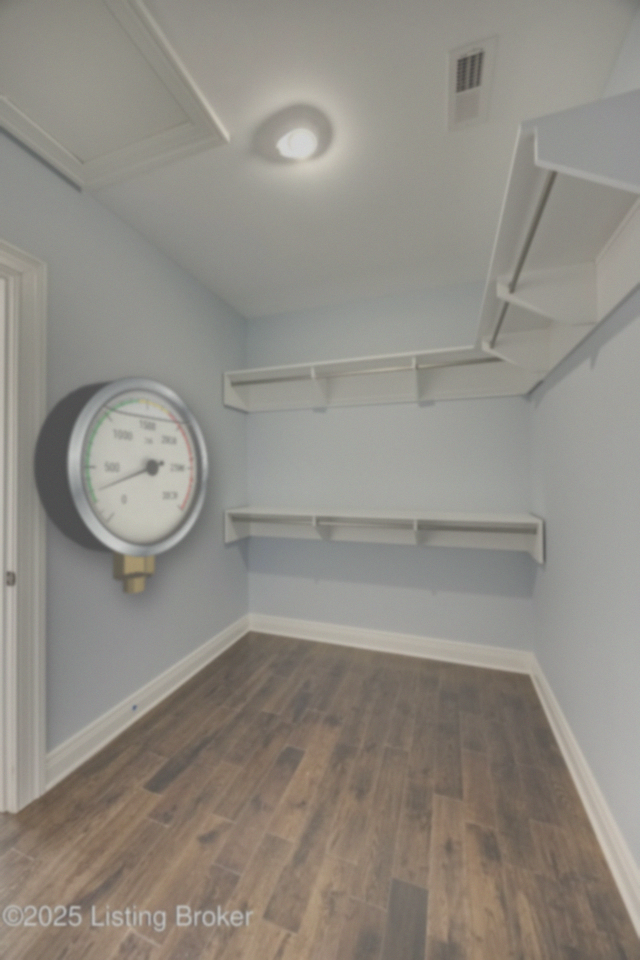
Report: 300psi
